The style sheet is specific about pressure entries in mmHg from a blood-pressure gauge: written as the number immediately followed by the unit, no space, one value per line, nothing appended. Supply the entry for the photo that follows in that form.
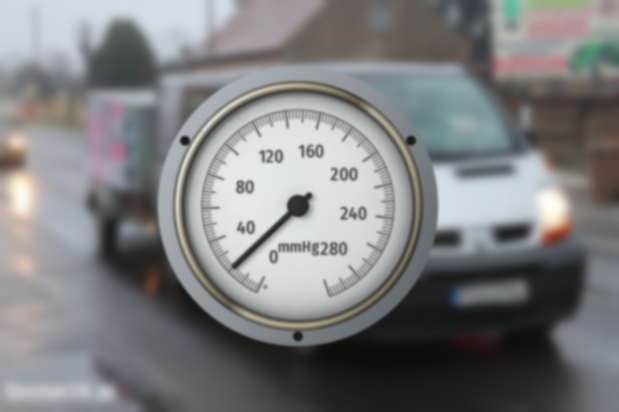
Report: 20mmHg
